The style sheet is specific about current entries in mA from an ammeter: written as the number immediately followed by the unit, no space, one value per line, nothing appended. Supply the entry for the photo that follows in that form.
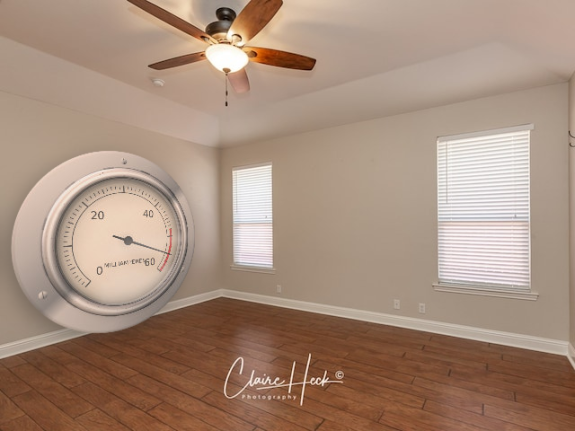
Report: 55mA
